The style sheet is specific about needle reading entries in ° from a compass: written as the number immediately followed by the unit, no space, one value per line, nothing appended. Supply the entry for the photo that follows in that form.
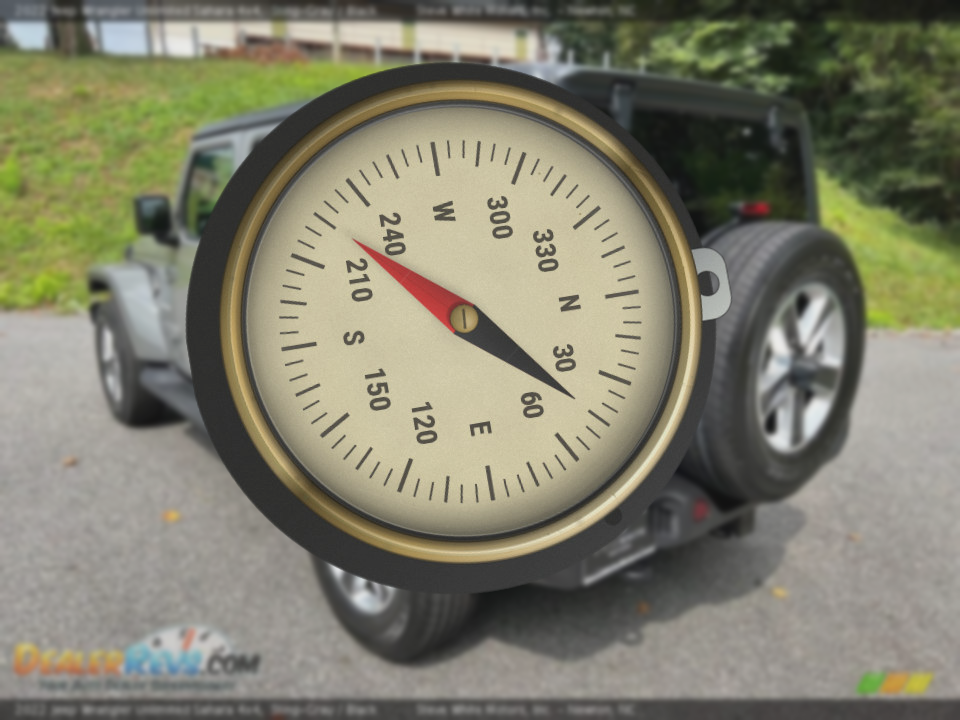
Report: 225°
